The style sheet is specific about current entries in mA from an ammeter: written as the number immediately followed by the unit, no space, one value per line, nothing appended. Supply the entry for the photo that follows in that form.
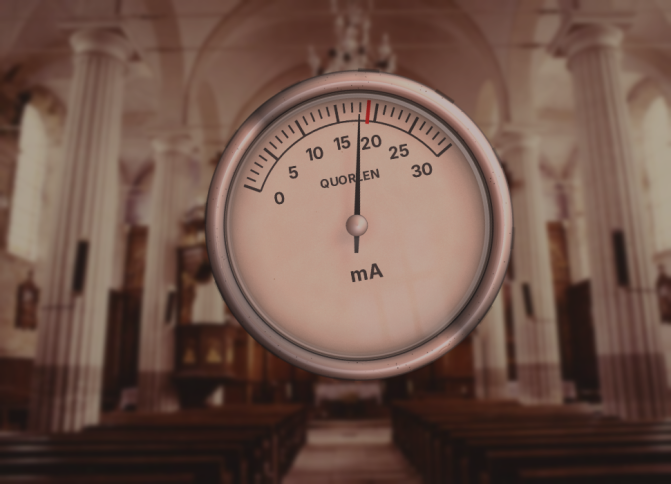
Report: 18mA
